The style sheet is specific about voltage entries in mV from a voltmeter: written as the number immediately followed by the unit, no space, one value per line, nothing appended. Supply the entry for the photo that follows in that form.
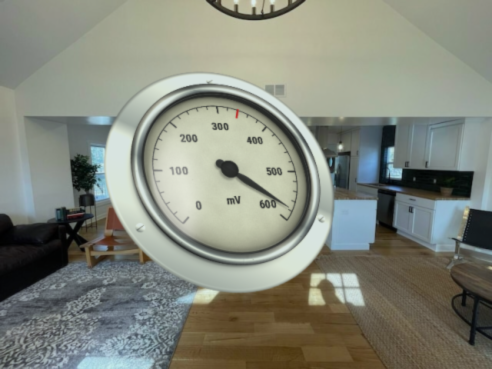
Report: 580mV
